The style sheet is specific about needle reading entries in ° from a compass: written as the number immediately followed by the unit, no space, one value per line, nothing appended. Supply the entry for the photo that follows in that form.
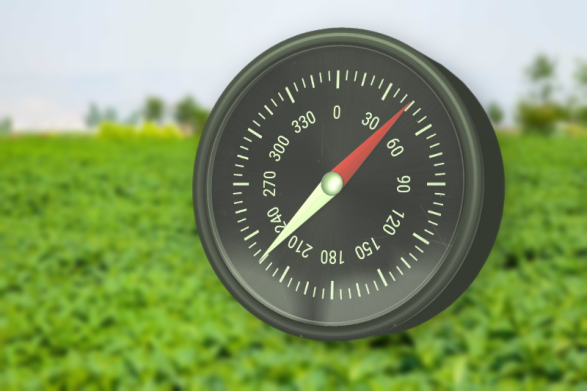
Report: 45°
